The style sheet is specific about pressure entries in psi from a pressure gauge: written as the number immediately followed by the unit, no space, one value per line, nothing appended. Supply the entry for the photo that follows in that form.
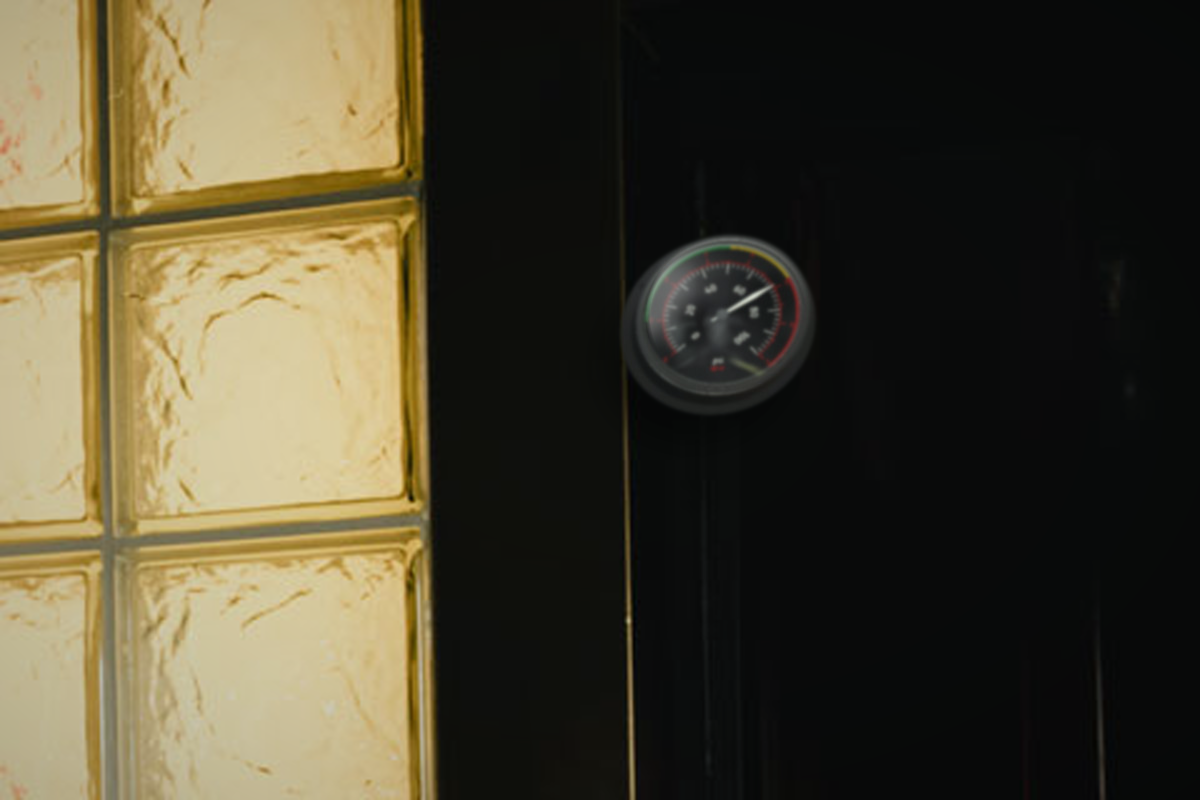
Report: 70psi
